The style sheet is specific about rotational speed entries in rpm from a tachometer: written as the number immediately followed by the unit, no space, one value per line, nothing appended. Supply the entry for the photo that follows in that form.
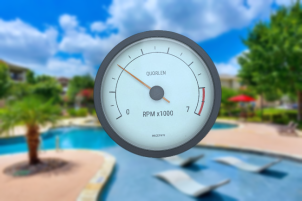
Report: 2000rpm
